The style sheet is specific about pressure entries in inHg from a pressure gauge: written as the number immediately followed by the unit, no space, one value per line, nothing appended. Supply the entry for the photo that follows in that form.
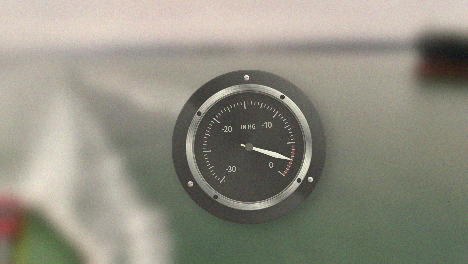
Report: -2.5inHg
